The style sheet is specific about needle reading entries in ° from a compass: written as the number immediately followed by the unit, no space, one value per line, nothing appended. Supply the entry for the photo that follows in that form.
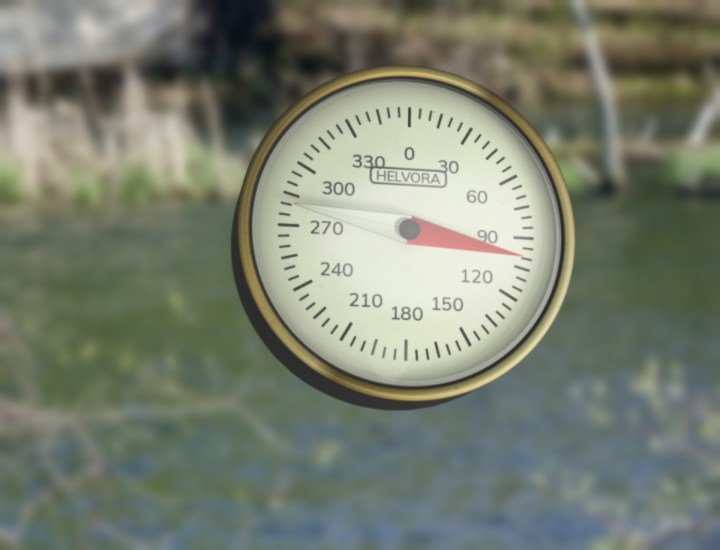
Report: 100°
